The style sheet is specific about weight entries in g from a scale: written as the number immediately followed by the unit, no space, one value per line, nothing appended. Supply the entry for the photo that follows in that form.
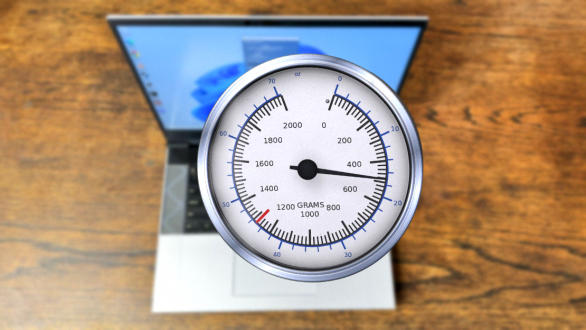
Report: 480g
